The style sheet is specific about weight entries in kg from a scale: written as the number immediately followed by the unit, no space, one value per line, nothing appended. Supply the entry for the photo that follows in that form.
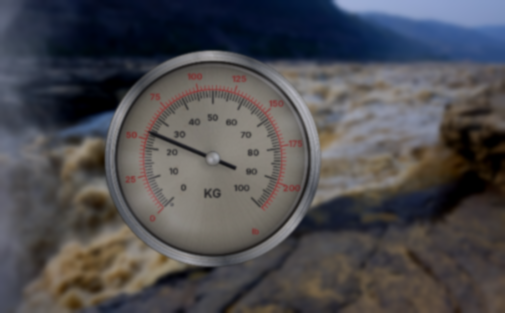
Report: 25kg
